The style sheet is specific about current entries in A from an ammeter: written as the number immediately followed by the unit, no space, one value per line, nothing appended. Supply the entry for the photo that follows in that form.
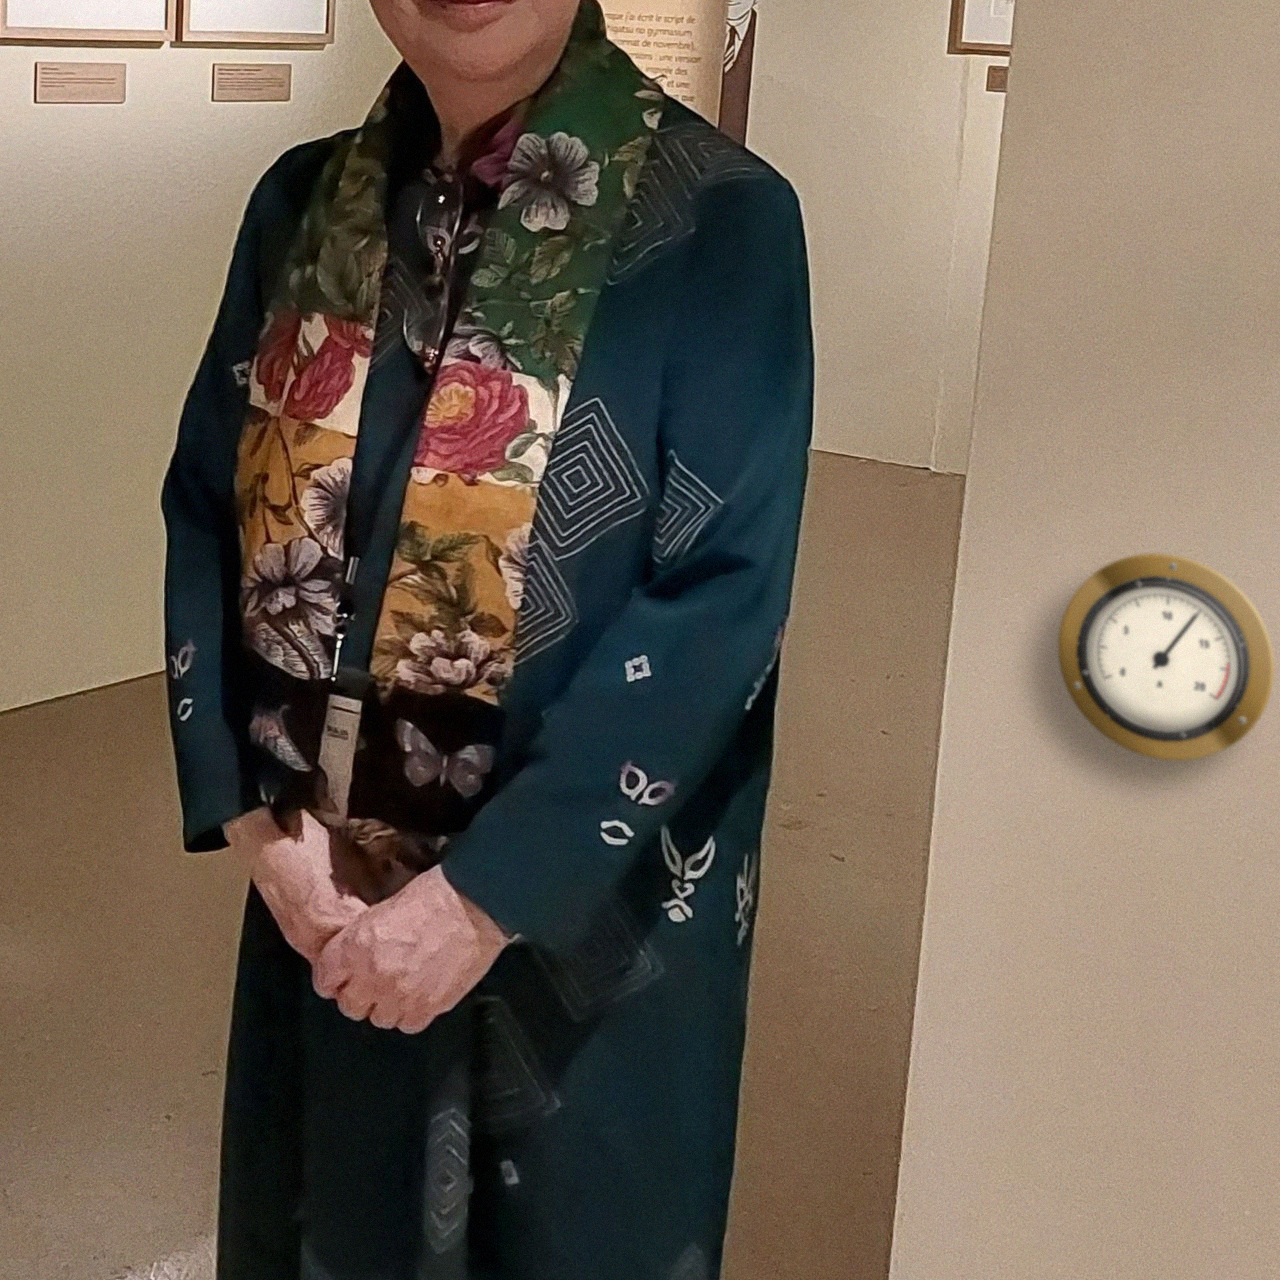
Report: 12.5A
